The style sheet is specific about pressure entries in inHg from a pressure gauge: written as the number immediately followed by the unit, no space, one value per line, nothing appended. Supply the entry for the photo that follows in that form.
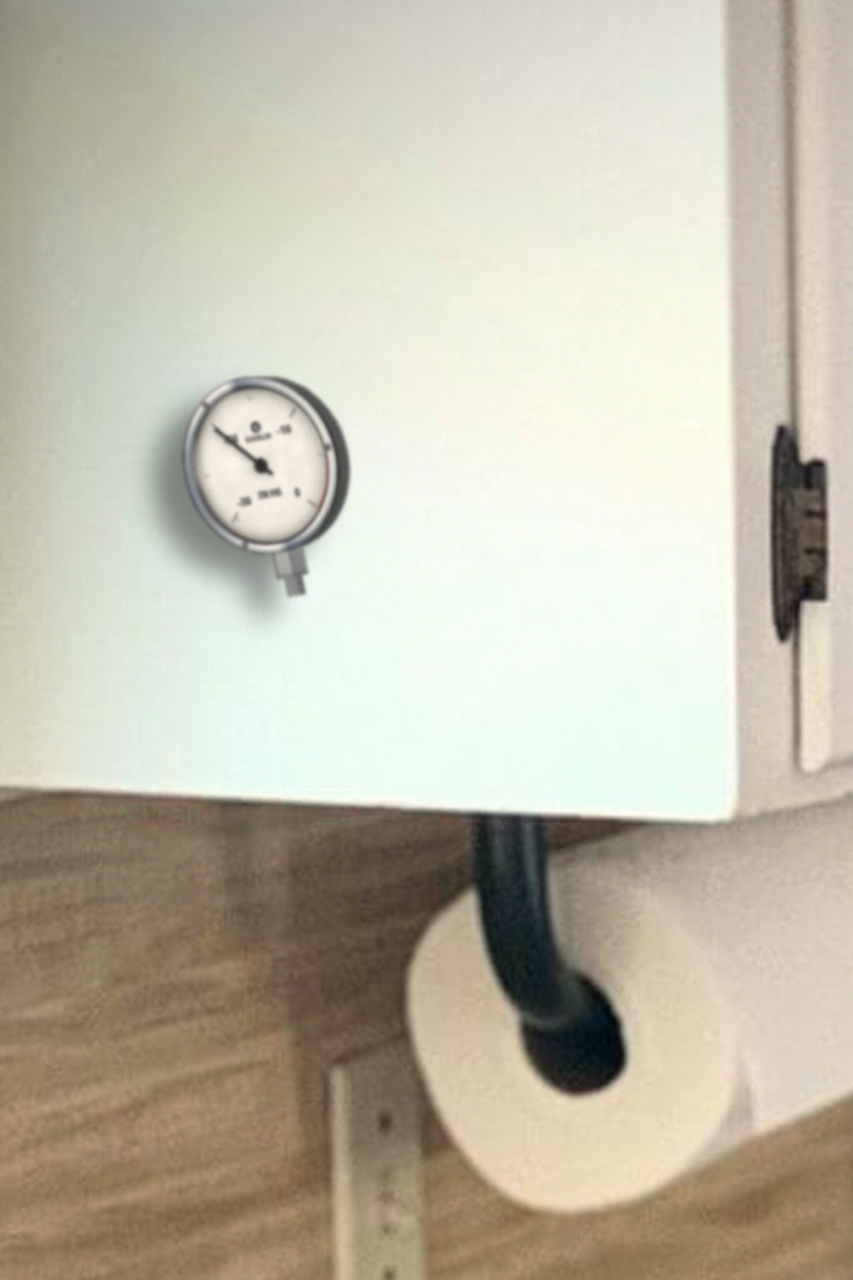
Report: -20inHg
